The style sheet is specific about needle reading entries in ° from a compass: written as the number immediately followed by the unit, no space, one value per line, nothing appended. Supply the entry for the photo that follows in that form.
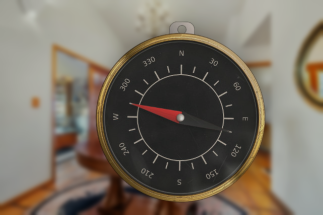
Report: 285°
